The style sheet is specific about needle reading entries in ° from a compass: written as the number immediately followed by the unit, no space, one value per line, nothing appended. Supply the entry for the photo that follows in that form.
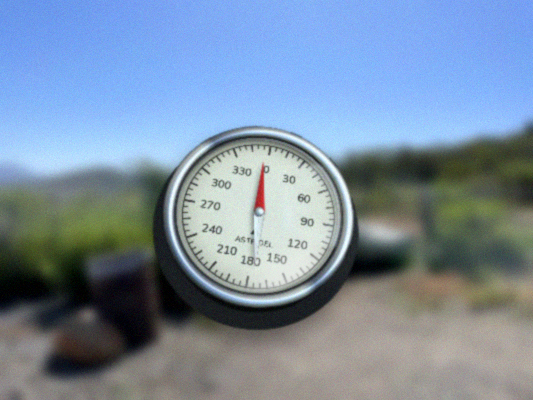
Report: 355°
